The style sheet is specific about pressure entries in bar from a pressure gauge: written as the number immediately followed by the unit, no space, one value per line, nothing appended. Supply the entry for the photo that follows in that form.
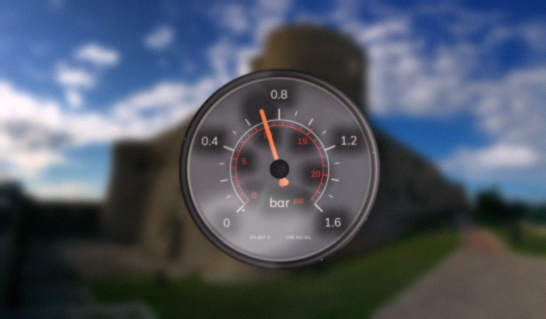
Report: 0.7bar
